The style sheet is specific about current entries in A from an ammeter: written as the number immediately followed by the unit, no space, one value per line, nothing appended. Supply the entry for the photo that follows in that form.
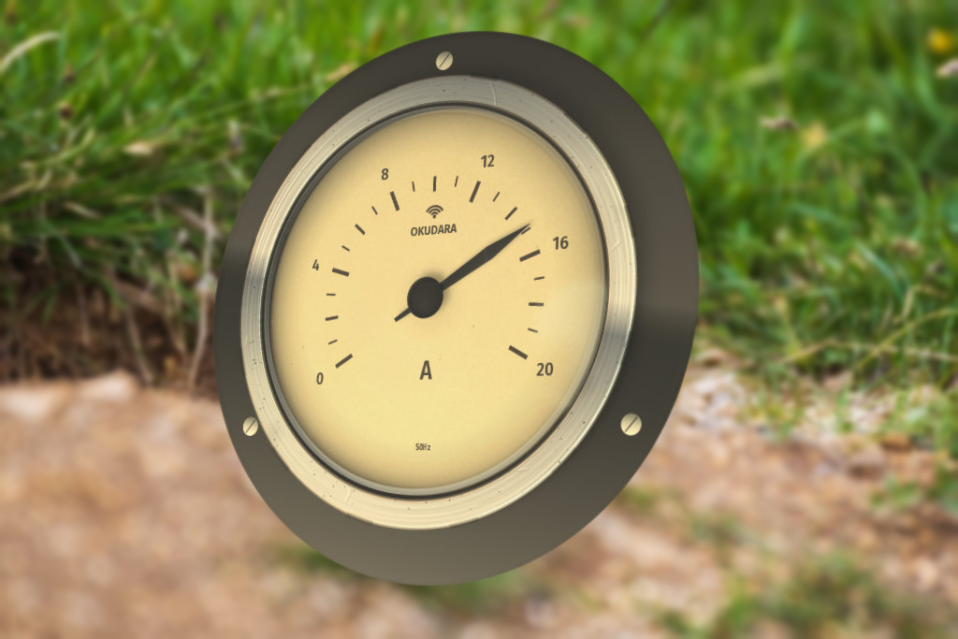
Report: 15A
